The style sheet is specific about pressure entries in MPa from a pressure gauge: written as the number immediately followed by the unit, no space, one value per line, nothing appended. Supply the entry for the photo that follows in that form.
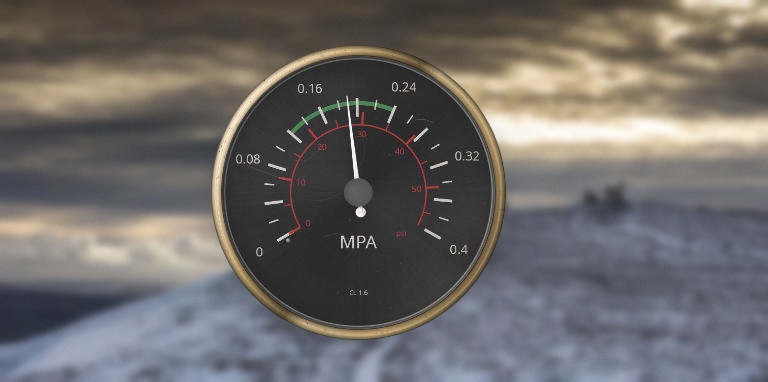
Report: 0.19MPa
